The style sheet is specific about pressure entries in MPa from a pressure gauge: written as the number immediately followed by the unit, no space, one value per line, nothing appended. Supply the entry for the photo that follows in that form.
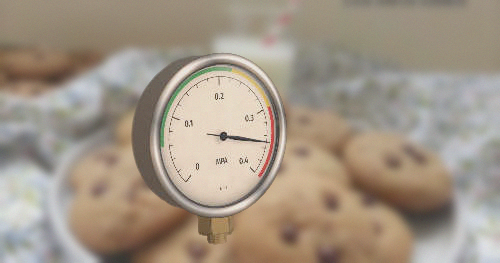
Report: 0.35MPa
